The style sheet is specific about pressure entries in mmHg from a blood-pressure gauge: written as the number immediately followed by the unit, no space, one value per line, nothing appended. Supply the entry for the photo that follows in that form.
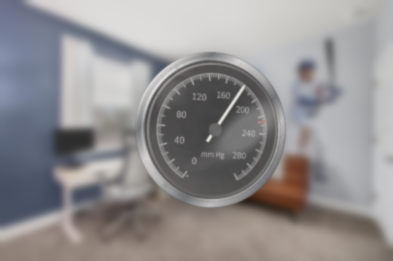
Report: 180mmHg
